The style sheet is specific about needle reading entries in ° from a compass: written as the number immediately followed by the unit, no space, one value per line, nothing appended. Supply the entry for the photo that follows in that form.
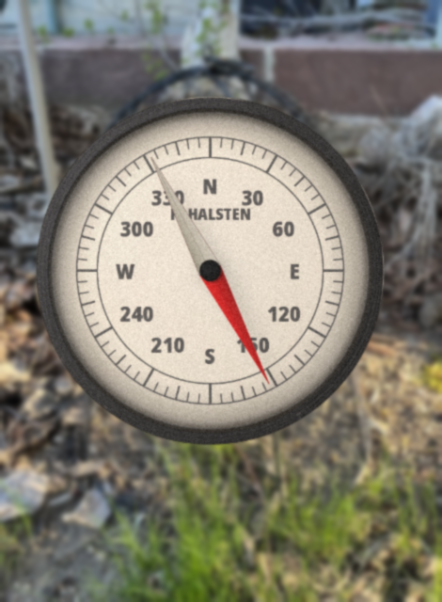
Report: 152.5°
